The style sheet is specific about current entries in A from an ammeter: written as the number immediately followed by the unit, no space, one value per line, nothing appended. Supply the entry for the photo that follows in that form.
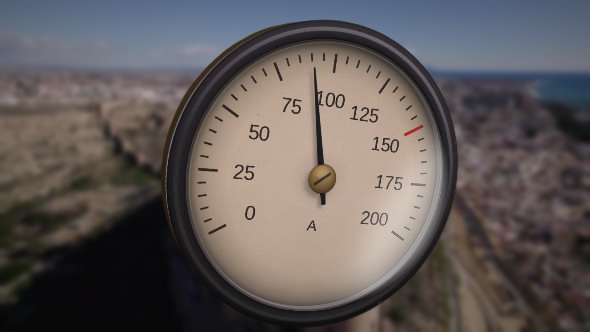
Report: 90A
